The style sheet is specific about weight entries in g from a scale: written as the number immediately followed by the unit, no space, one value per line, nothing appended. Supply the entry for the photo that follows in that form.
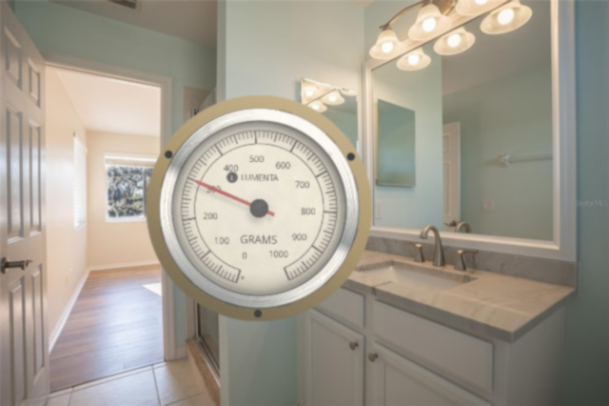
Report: 300g
